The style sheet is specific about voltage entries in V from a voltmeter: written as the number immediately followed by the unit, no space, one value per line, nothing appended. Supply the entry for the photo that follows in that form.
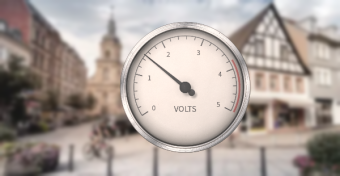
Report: 1.5V
